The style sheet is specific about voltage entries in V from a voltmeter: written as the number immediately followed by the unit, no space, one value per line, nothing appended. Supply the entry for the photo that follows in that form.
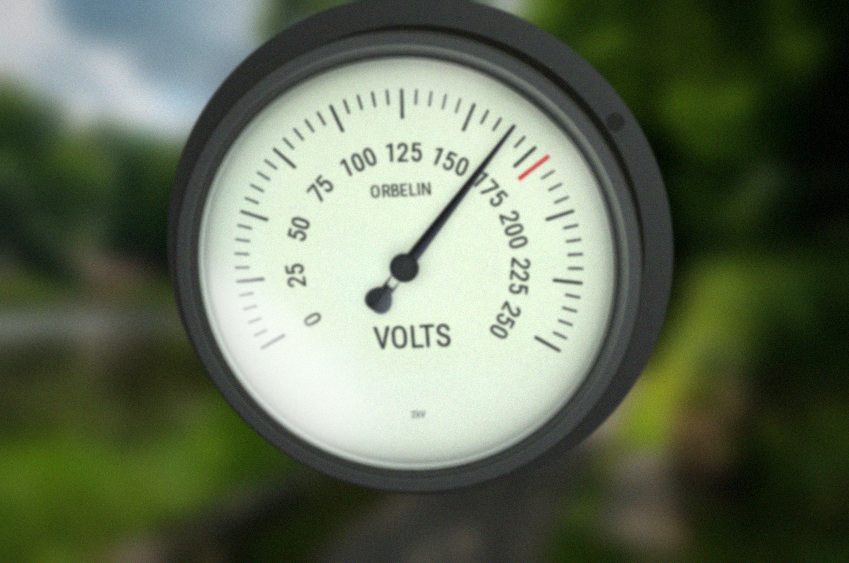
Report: 165V
